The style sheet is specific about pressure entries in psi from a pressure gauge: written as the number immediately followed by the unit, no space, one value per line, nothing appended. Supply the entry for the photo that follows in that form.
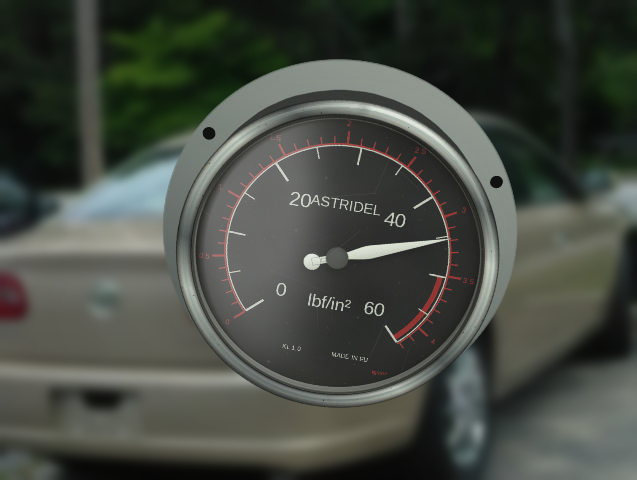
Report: 45psi
